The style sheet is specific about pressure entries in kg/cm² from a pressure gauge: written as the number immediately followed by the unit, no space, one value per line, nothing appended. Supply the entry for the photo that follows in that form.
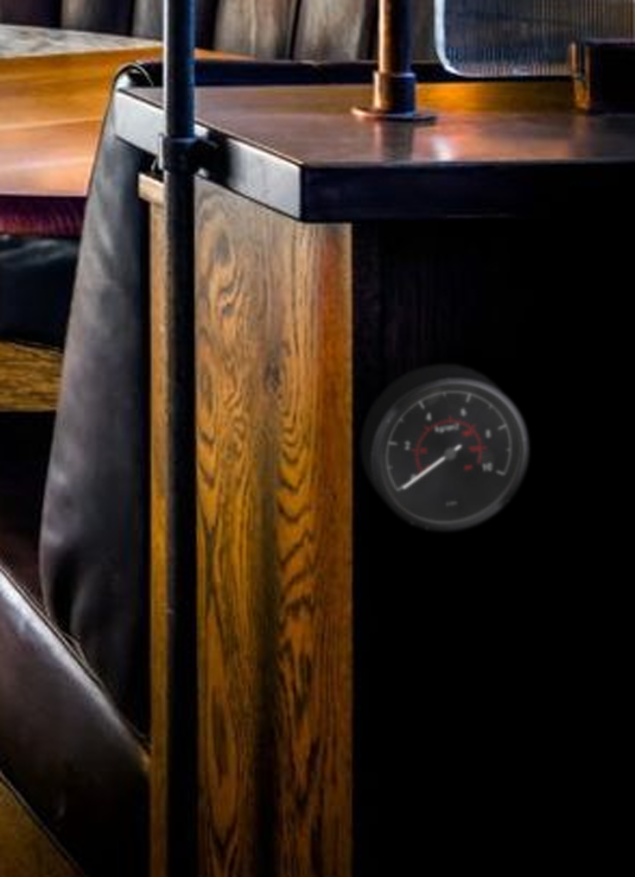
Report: 0kg/cm²
